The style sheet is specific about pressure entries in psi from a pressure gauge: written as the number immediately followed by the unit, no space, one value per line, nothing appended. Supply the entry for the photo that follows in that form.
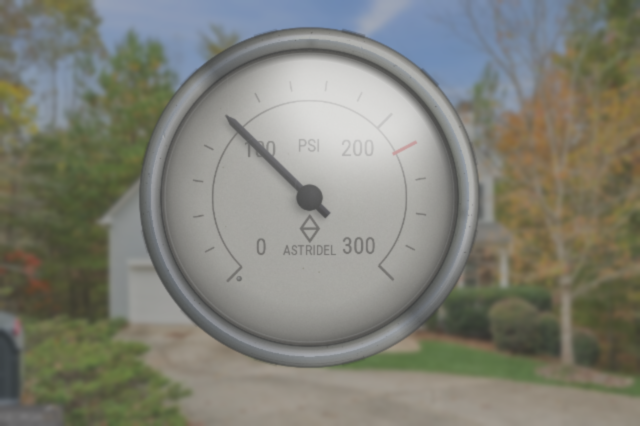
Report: 100psi
